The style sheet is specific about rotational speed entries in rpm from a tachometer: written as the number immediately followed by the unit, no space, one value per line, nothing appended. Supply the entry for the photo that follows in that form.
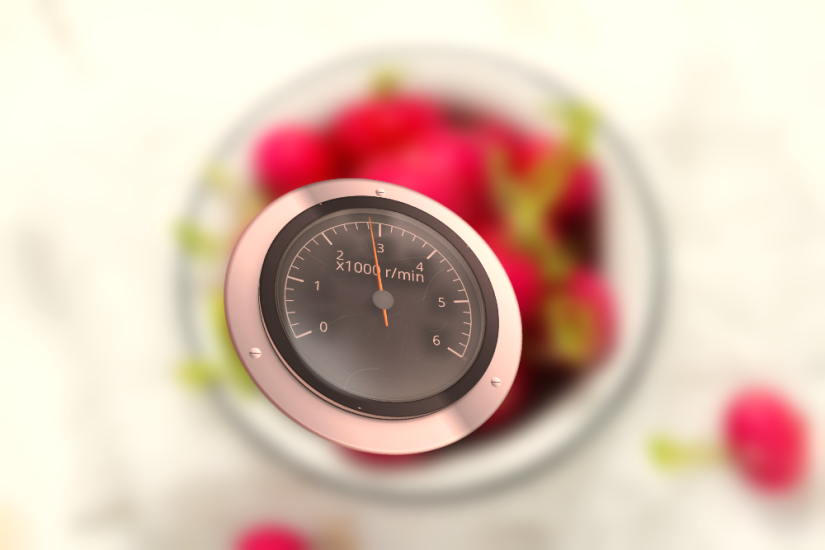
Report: 2800rpm
